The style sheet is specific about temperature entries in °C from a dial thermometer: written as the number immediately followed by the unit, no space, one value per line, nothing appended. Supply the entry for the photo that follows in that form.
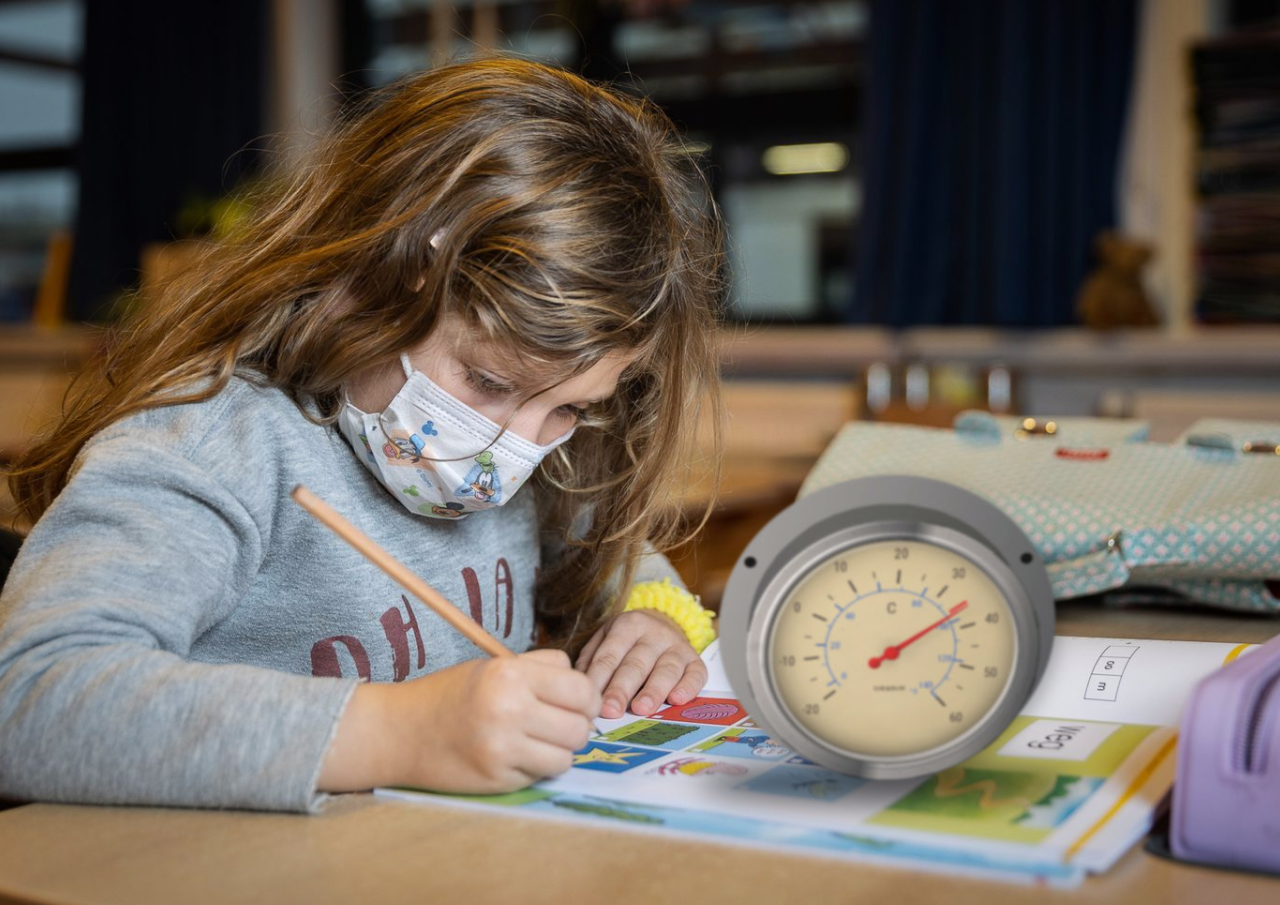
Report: 35°C
